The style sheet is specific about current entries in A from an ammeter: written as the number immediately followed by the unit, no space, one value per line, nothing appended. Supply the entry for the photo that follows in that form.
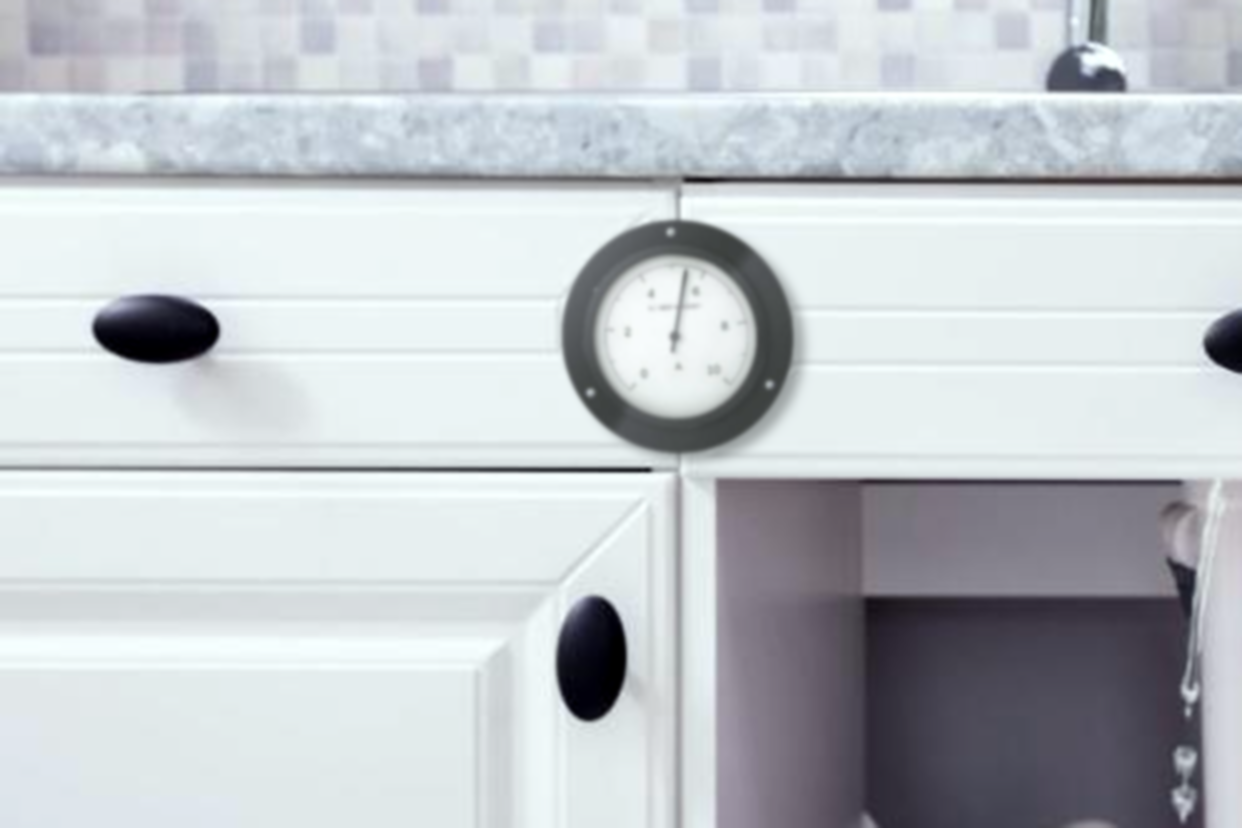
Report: 5.5A
